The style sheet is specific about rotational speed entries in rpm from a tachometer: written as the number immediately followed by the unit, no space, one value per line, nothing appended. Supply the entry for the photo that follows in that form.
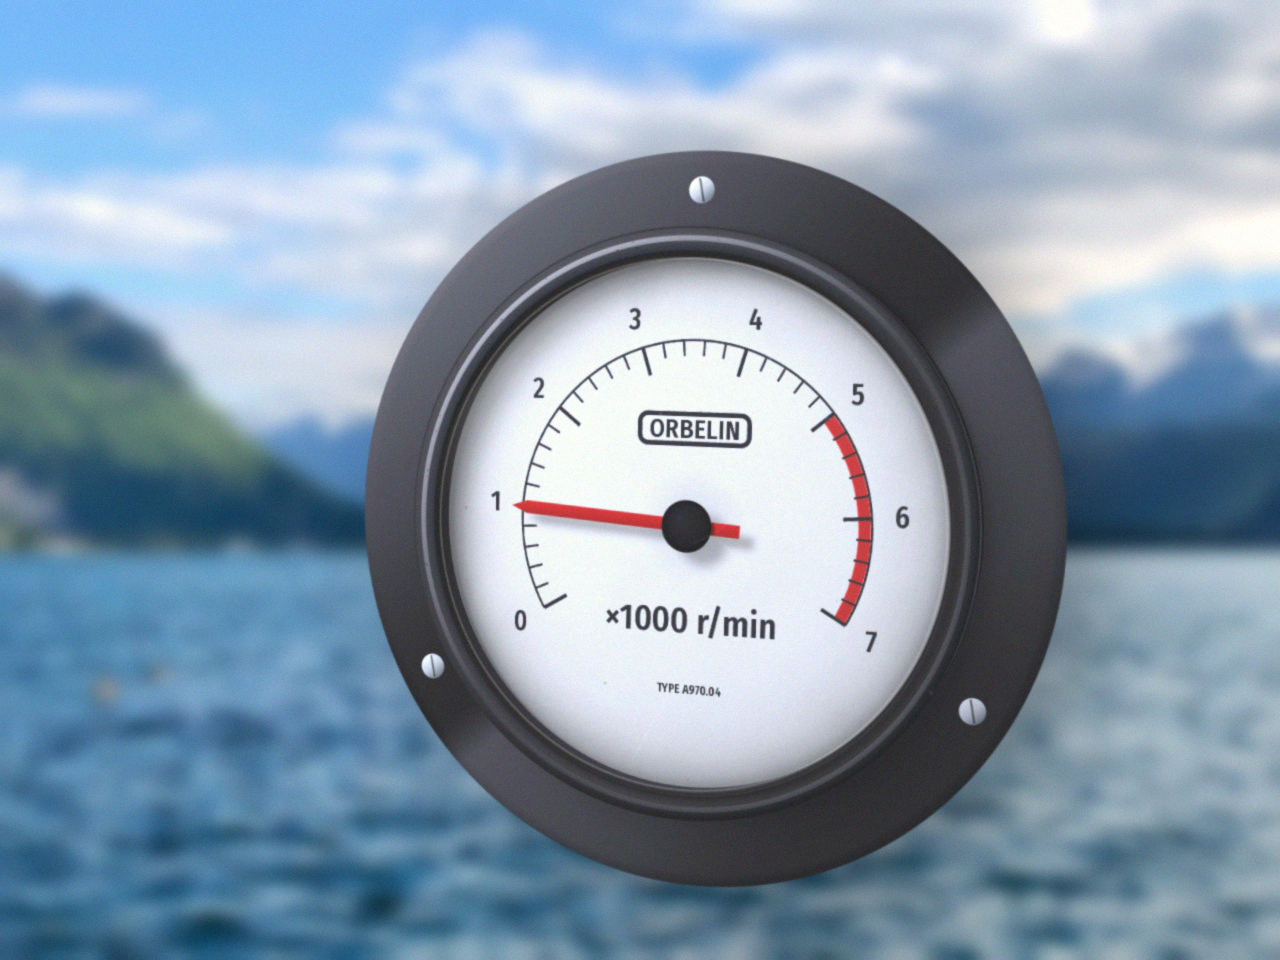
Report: 1000rpm
